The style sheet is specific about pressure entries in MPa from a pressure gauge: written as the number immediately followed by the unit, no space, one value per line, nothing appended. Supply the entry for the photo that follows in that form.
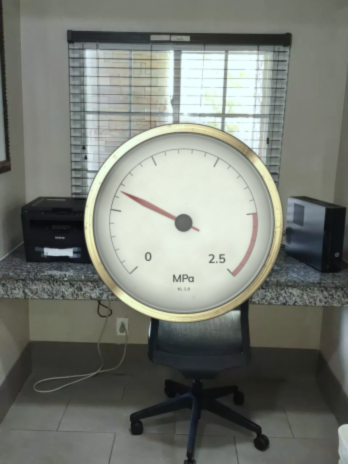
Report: 0.65MPa
